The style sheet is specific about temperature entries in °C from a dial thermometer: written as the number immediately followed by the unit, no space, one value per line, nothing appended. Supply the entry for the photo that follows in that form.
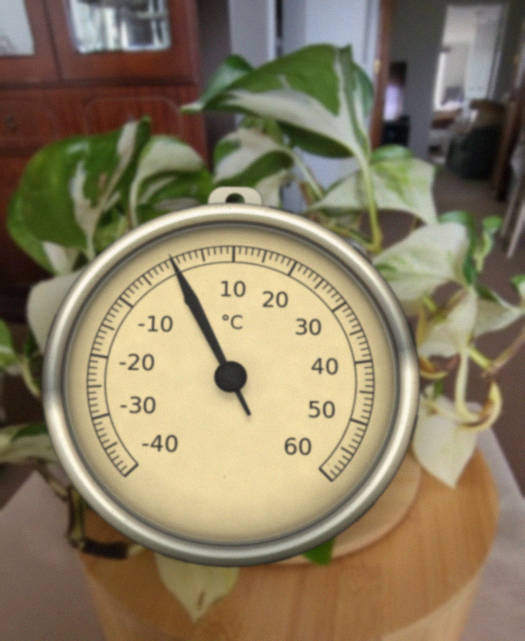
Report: 0°C
